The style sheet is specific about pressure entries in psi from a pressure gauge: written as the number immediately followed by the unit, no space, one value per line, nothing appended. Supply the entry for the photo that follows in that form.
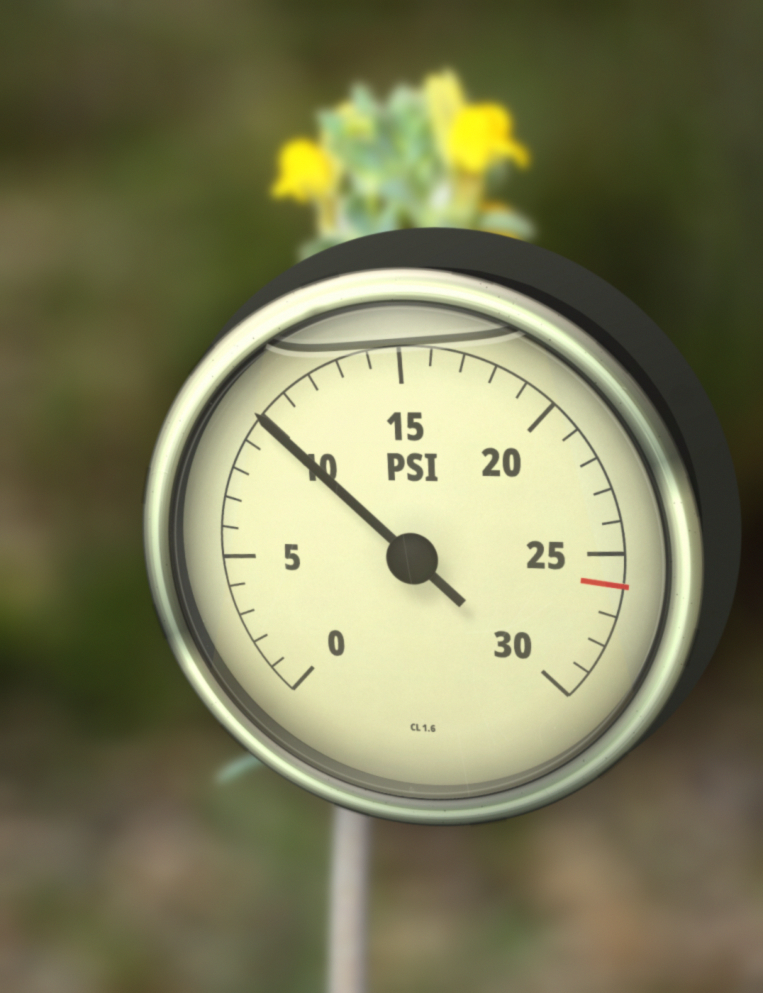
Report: 10psi
